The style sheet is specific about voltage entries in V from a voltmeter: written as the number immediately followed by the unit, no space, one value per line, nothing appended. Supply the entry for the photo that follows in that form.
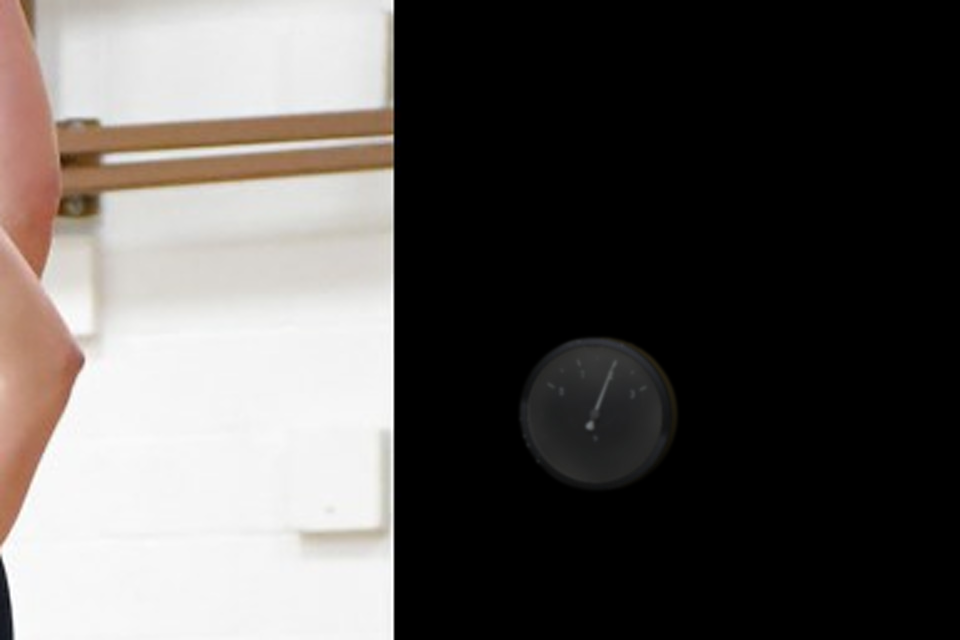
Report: 2V
